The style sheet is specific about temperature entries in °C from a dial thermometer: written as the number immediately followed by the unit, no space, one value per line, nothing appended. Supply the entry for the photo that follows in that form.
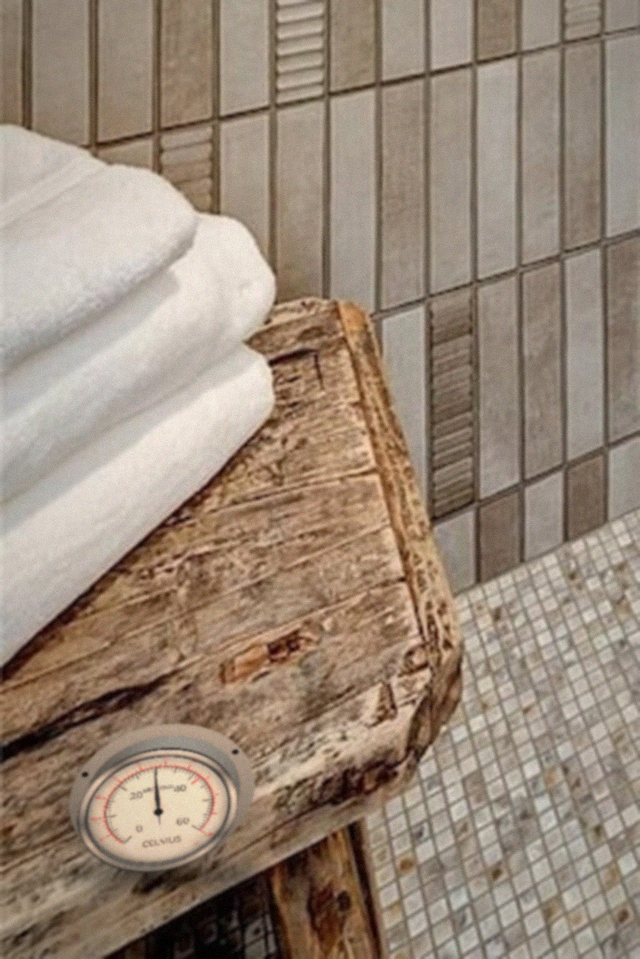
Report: 30°C
